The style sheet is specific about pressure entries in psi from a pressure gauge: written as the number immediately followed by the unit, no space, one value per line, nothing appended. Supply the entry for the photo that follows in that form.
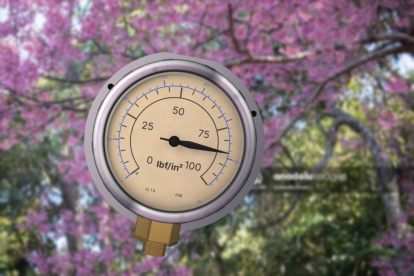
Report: 85psi
